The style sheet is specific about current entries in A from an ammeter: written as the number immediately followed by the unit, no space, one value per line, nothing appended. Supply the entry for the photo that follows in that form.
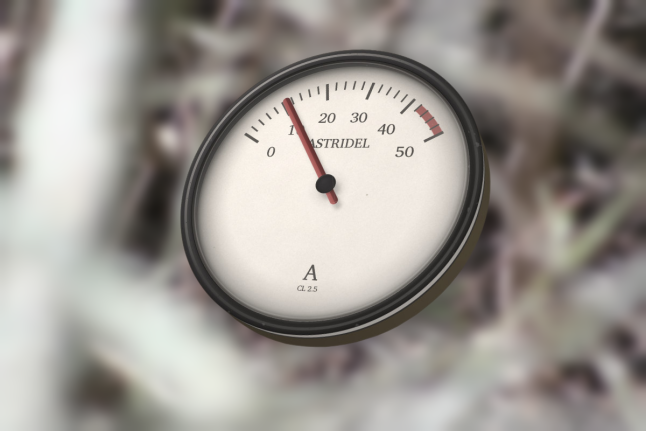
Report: 11A
